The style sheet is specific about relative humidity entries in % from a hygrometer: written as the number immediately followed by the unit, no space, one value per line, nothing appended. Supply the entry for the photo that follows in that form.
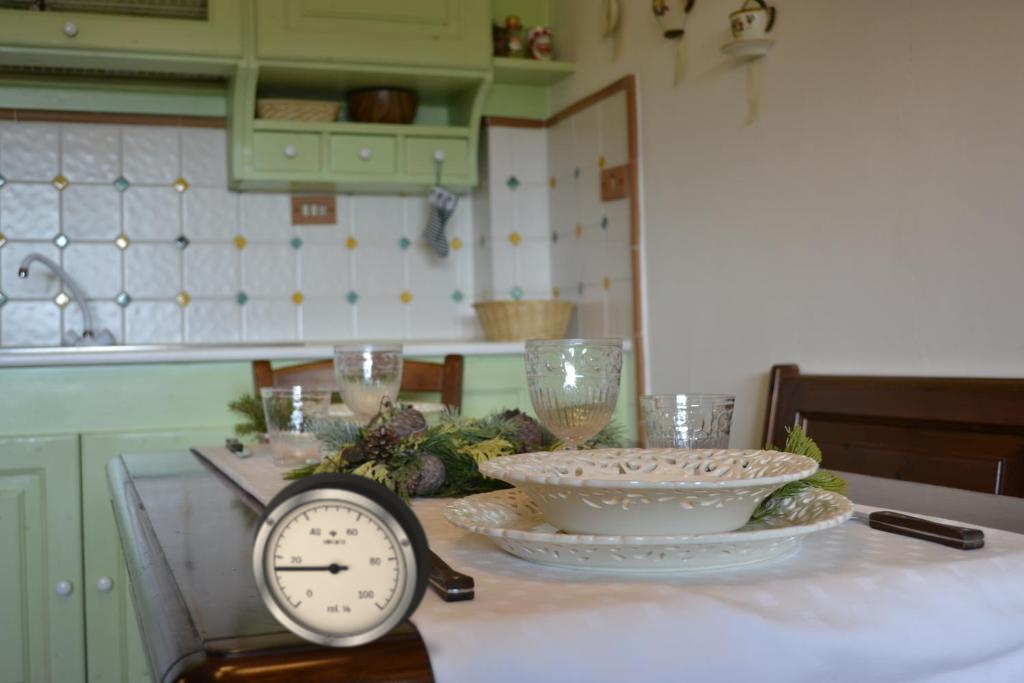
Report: 16%
